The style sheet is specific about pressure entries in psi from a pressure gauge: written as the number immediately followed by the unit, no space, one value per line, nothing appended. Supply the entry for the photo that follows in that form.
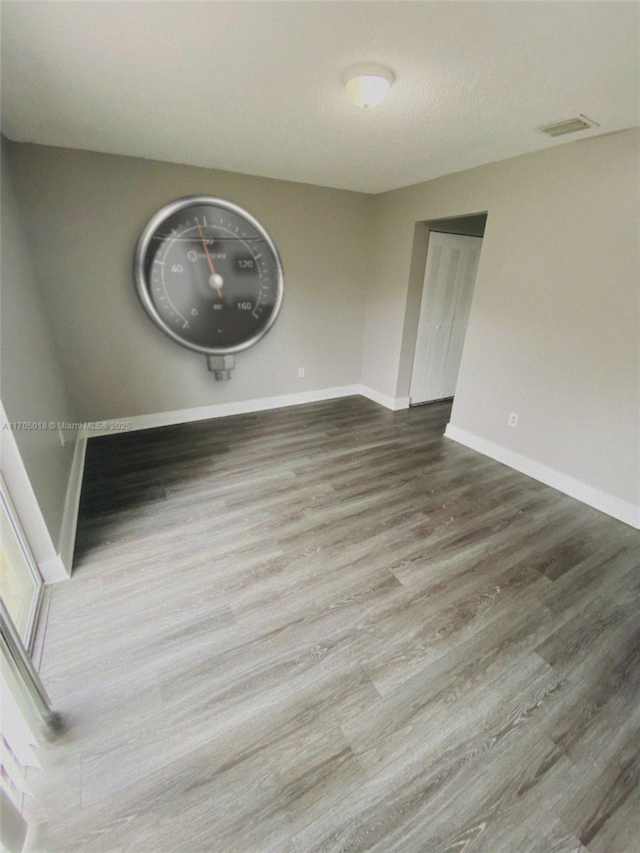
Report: 75psi
